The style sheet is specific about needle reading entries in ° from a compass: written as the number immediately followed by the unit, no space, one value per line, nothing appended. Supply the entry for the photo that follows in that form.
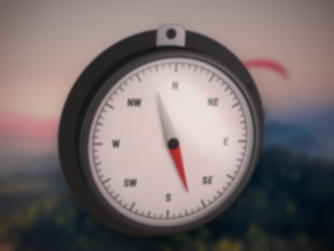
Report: 160°
